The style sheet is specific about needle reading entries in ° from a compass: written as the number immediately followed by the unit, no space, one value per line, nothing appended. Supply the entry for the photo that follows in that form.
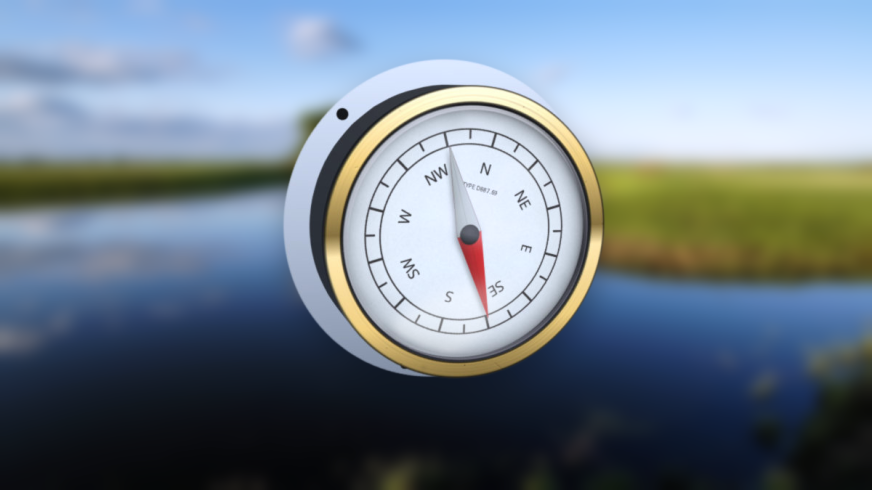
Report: 150°
